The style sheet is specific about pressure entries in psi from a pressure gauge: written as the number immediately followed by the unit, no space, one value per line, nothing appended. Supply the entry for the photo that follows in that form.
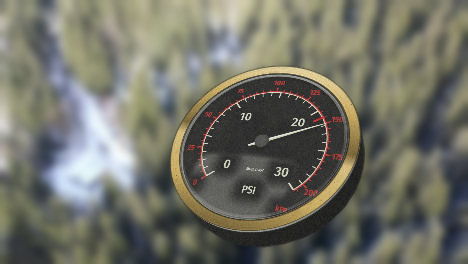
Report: 22psi
